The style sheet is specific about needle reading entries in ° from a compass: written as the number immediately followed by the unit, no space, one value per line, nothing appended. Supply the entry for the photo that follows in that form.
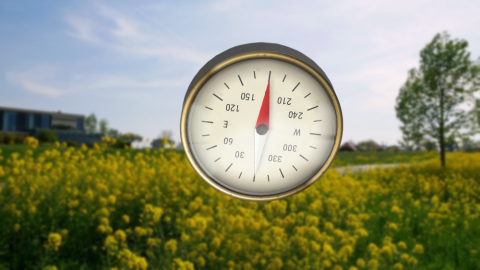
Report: 180°
